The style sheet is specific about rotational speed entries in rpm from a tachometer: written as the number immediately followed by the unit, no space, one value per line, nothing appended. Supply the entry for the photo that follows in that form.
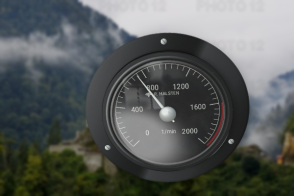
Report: 750rpm
